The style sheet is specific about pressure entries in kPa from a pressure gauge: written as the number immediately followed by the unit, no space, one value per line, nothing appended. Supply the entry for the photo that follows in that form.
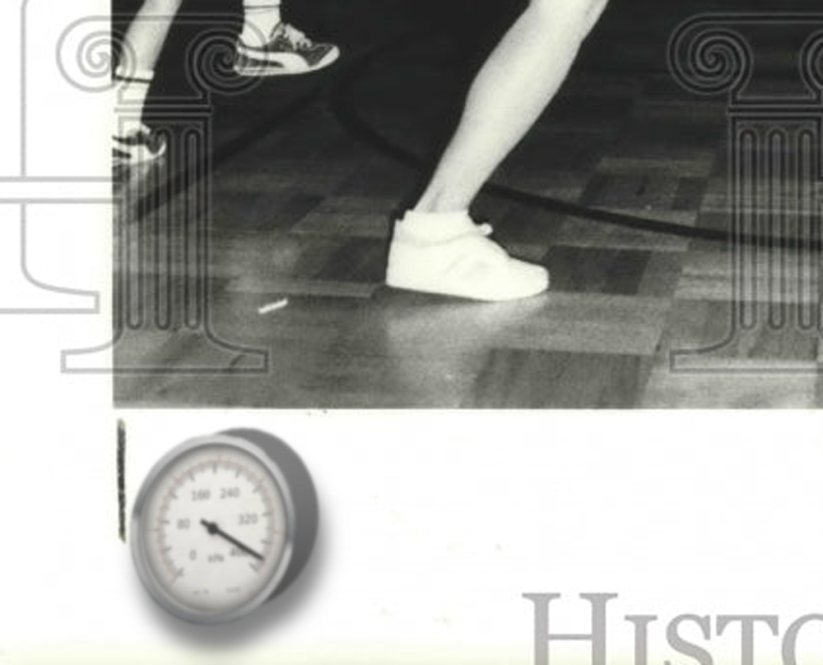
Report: 380kPa
